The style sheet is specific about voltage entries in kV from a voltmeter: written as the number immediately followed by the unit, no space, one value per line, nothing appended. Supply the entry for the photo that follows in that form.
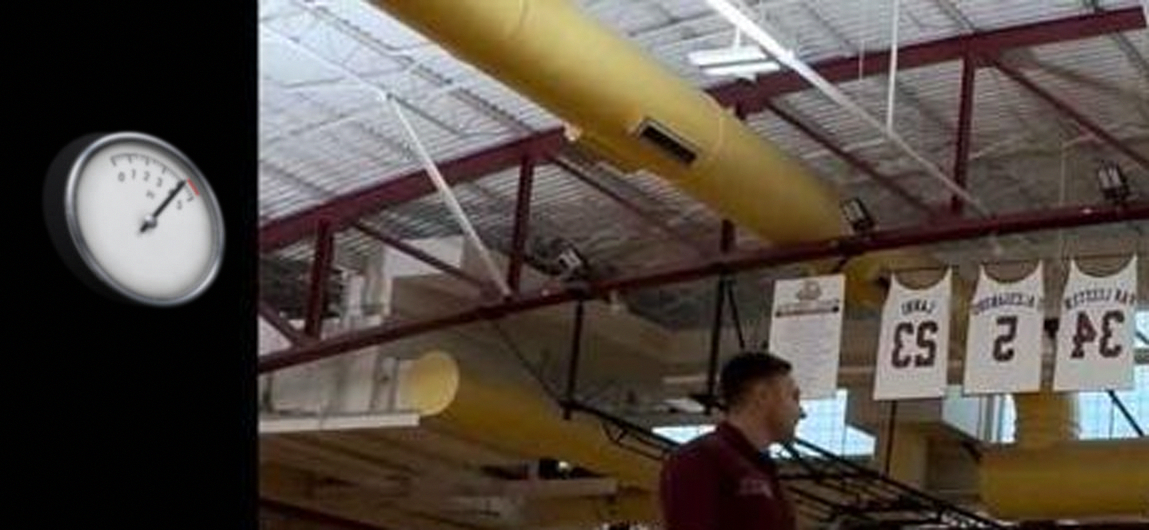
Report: 4kV
